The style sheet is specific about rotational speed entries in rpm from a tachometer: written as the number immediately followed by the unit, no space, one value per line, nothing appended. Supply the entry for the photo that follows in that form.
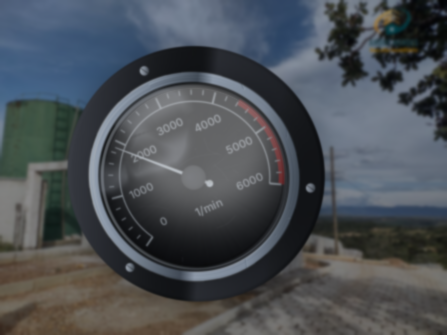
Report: 1900rpm
